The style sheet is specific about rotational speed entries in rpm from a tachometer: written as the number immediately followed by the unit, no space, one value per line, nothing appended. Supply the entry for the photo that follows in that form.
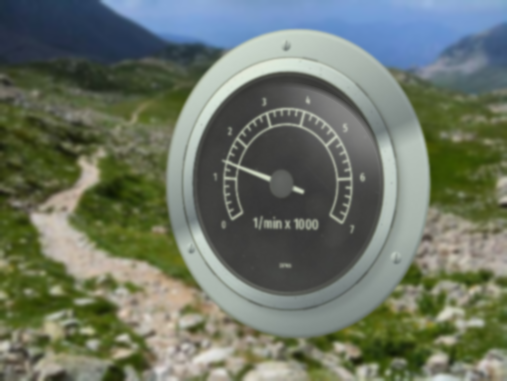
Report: 1400rpm
